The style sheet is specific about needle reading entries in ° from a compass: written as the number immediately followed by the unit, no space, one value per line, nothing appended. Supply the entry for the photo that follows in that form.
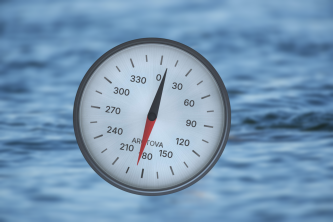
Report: 187.5°
